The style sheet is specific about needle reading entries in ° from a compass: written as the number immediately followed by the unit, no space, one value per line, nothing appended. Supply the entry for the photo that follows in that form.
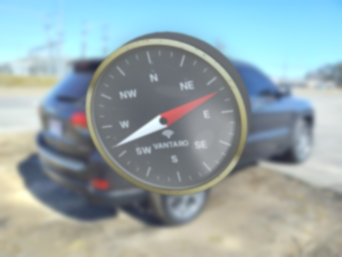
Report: 70°
